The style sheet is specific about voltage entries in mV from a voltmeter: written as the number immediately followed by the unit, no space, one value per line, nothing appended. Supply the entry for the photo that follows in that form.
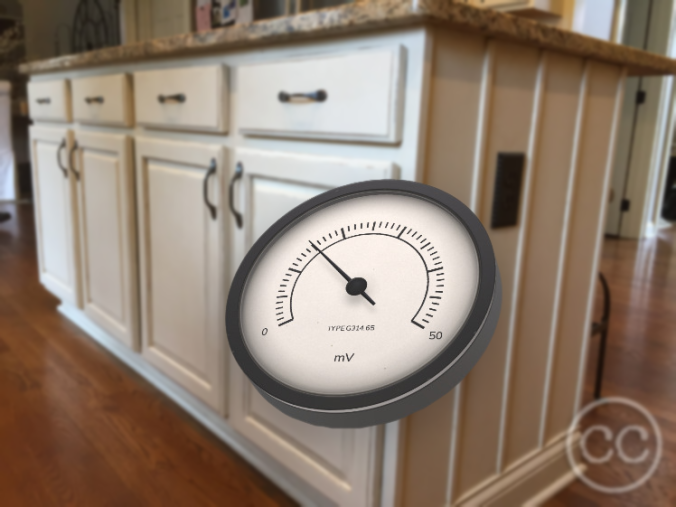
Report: 15mV
